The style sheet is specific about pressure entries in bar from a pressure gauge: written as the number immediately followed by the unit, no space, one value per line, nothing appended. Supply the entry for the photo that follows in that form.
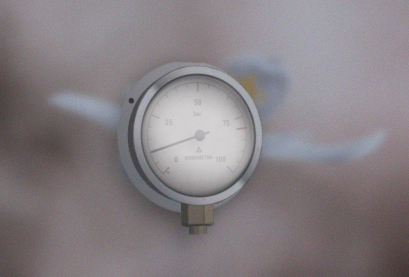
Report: 10bar
